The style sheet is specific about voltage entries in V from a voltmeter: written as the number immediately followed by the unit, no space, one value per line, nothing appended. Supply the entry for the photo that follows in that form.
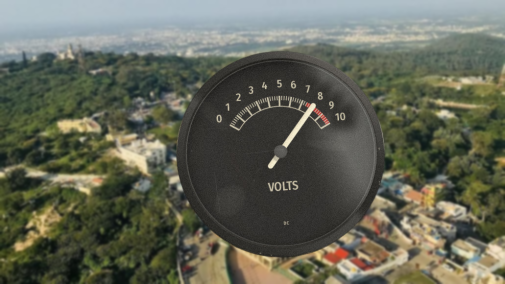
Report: 8V
